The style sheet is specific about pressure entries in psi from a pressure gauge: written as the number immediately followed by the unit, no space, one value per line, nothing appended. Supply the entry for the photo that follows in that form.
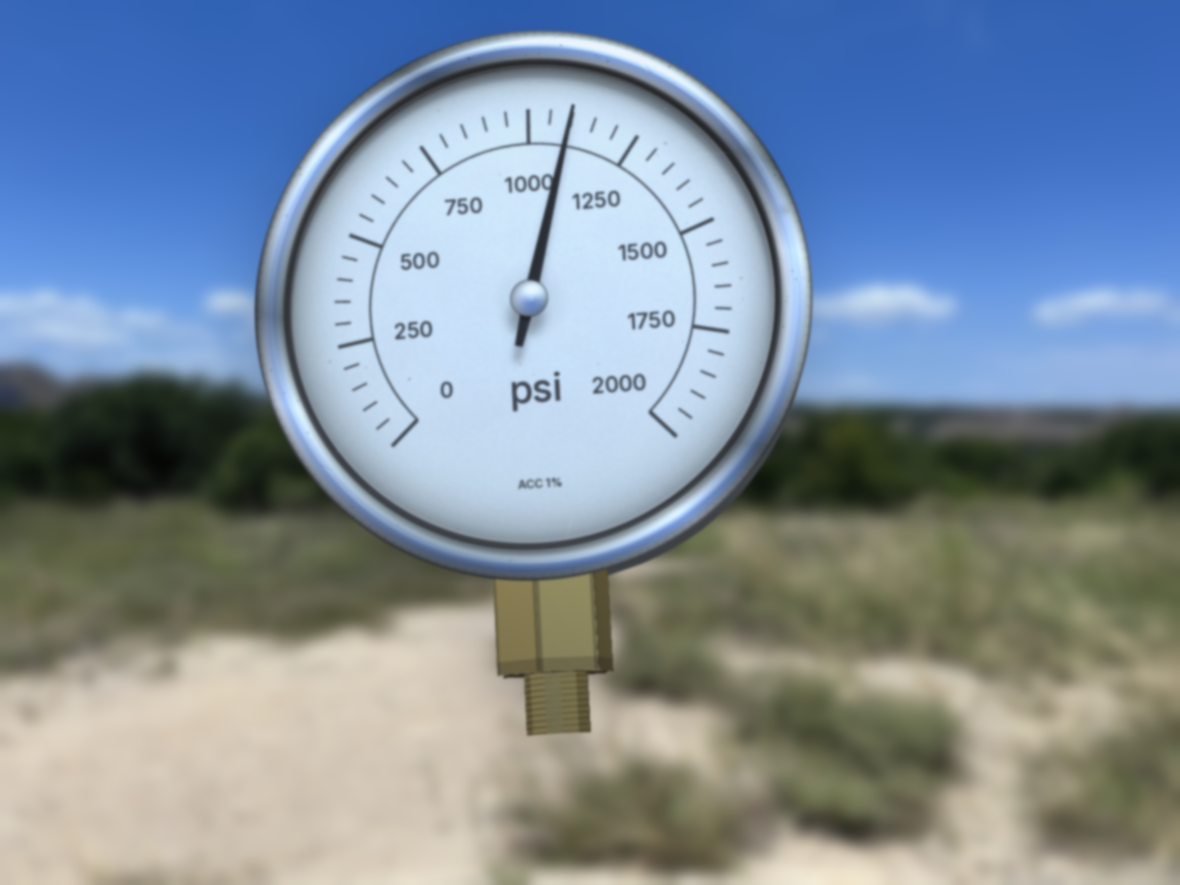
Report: 1100psi
